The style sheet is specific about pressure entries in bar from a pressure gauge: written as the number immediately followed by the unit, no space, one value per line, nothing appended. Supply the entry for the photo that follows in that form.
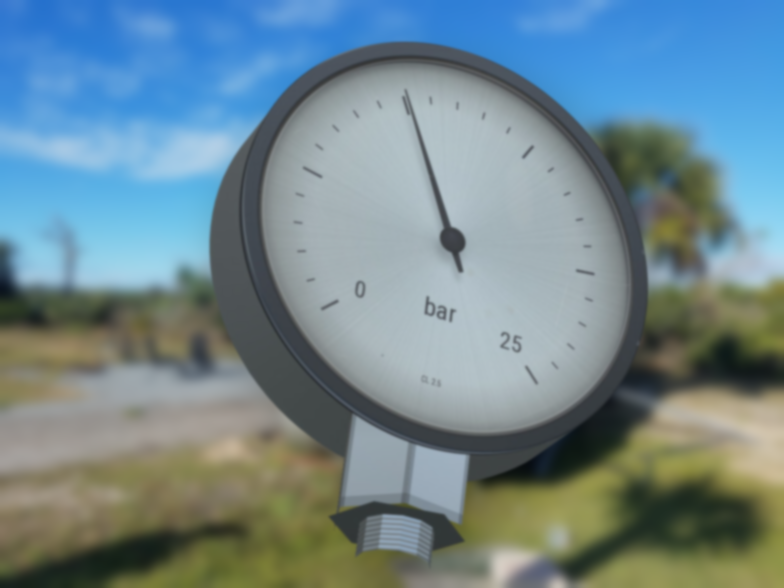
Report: 10bar
